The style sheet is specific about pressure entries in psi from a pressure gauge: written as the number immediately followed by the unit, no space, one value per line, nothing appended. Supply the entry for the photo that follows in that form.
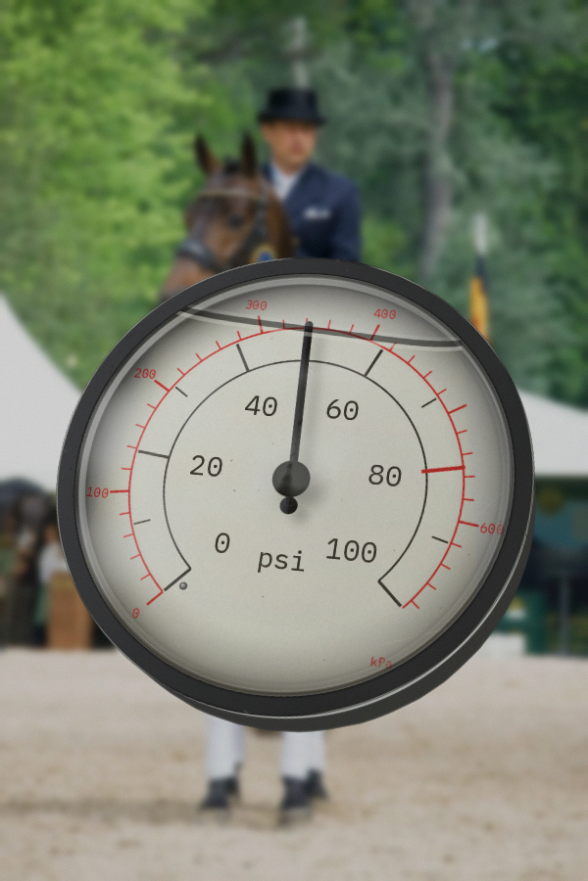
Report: 50psi
